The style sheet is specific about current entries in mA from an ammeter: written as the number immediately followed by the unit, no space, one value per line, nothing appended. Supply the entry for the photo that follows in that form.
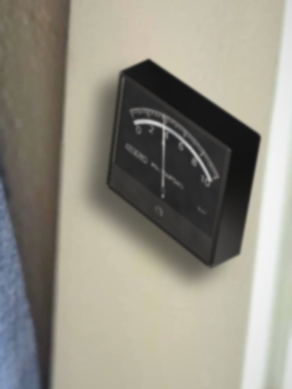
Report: 4mA
